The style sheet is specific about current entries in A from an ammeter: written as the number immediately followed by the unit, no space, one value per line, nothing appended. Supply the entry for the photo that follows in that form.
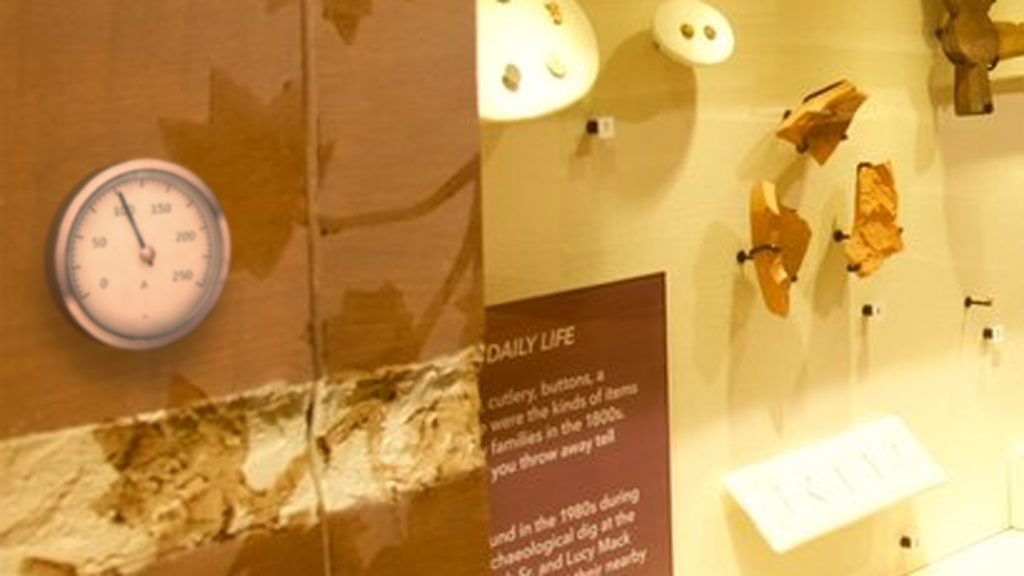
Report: 100A
